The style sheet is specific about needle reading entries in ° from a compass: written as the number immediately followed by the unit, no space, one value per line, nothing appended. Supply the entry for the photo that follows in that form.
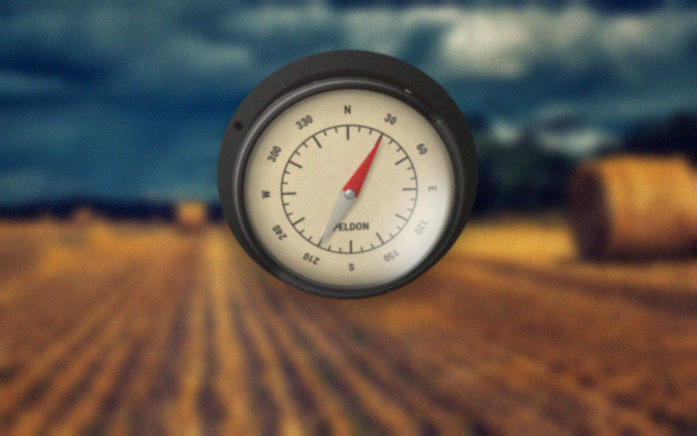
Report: 30°
